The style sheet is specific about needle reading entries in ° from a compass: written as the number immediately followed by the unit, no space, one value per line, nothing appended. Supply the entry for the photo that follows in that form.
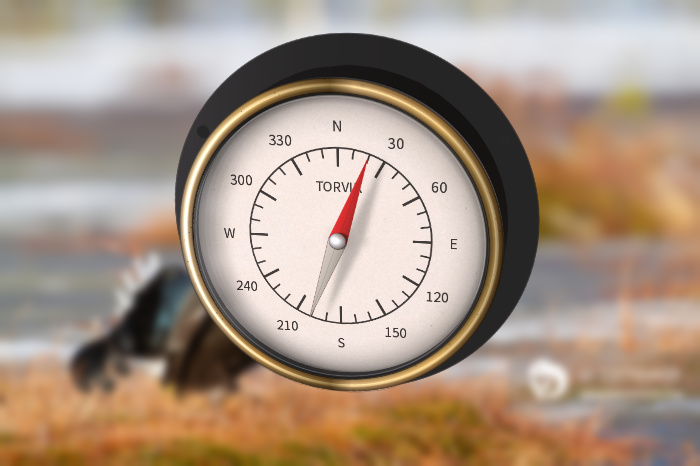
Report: 20°
